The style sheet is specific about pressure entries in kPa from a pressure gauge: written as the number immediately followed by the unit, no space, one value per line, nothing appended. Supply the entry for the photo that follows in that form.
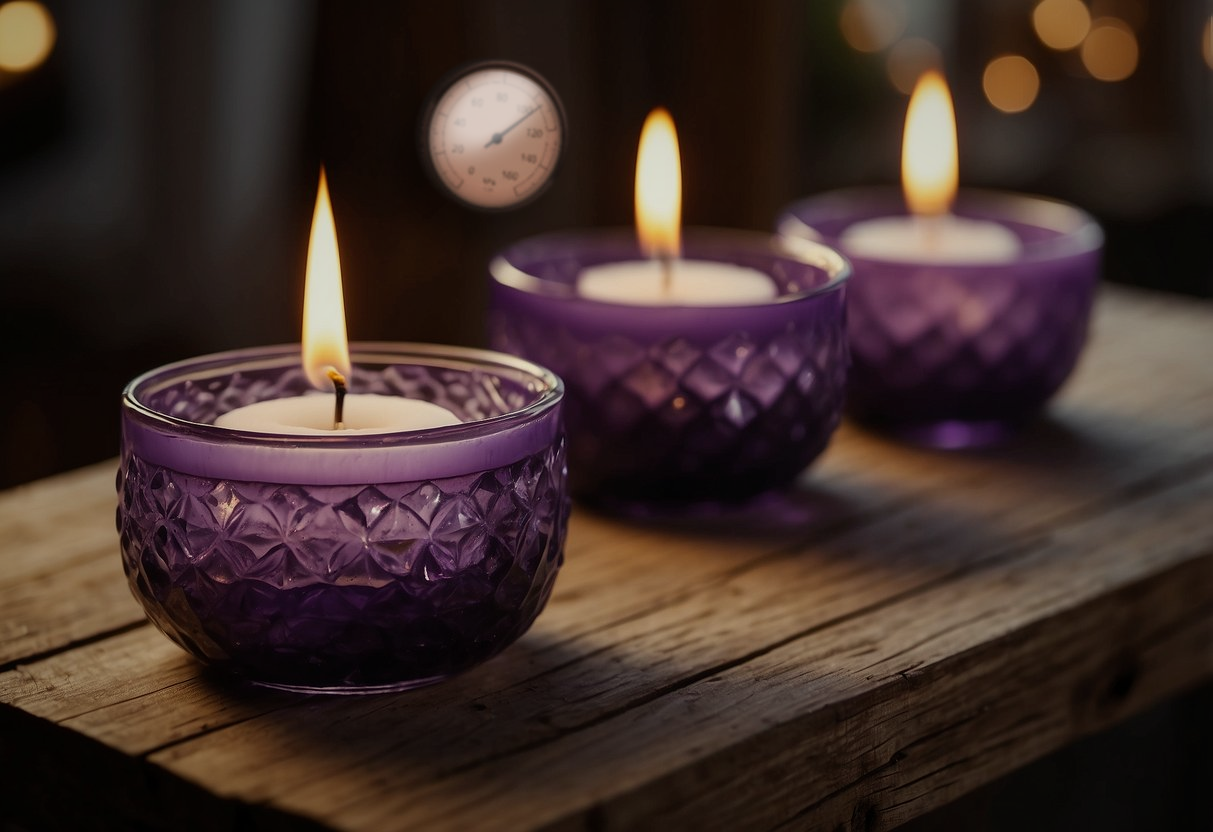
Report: 105kPa
